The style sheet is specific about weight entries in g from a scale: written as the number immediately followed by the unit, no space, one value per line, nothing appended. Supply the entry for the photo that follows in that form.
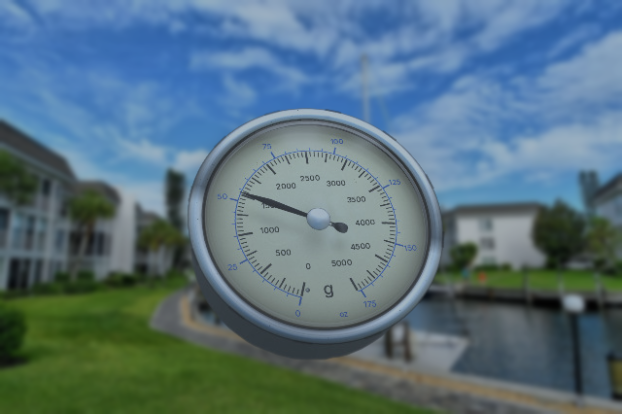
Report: 1500g
